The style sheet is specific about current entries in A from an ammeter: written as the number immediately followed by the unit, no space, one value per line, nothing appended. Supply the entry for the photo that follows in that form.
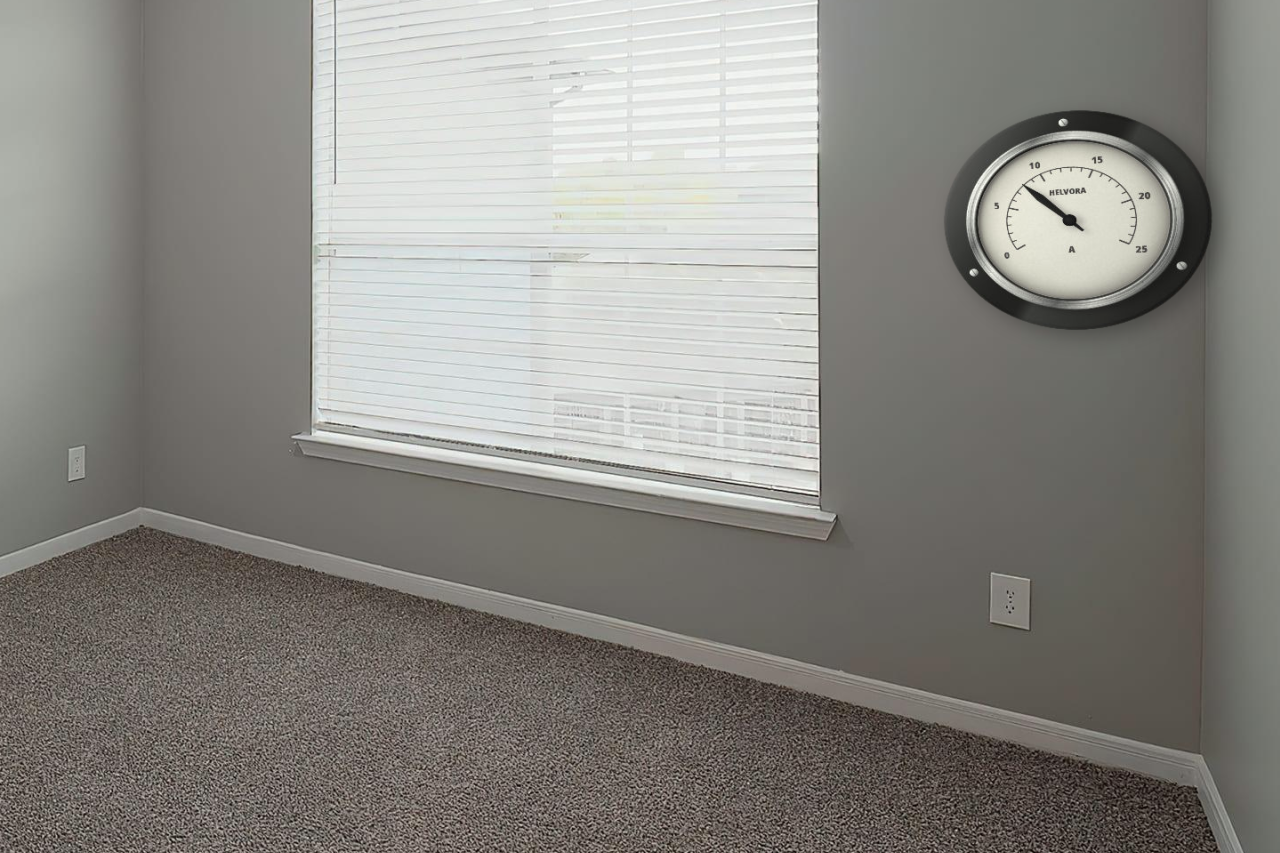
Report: 8A
